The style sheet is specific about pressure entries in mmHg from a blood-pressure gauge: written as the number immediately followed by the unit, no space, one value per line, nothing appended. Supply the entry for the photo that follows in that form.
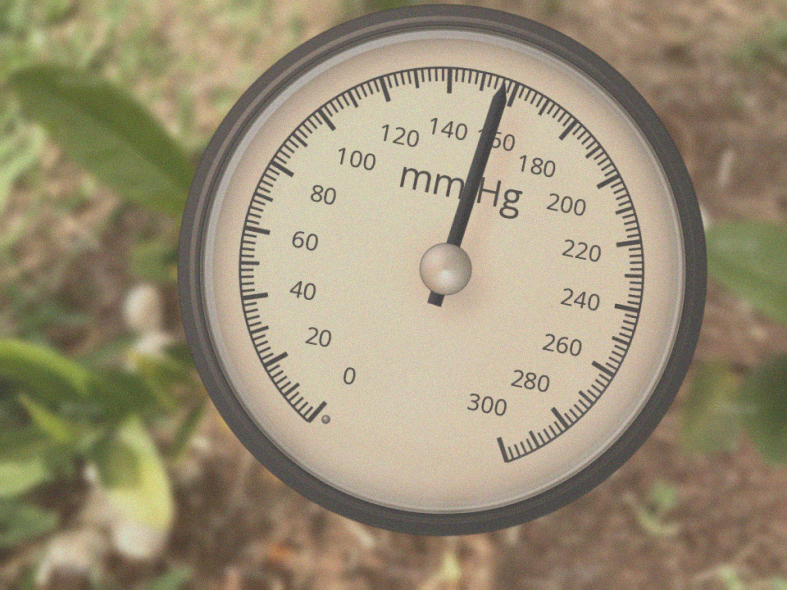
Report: 156mmHg
